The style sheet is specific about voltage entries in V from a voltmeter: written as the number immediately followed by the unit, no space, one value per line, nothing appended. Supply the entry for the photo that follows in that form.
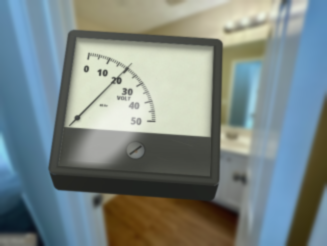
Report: 20V
